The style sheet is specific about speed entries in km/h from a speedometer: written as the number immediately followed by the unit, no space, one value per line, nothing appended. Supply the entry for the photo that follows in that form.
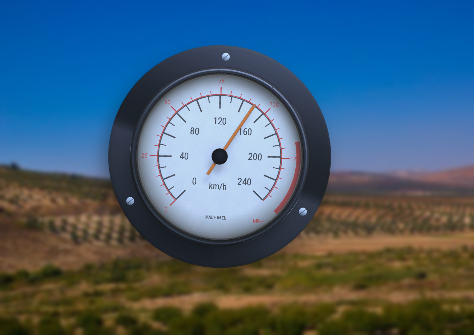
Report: 150km/h
